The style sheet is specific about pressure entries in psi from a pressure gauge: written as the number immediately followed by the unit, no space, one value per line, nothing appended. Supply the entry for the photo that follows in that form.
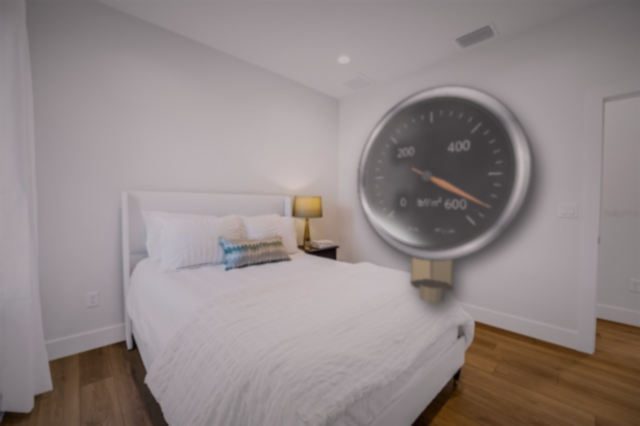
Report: 560psi
